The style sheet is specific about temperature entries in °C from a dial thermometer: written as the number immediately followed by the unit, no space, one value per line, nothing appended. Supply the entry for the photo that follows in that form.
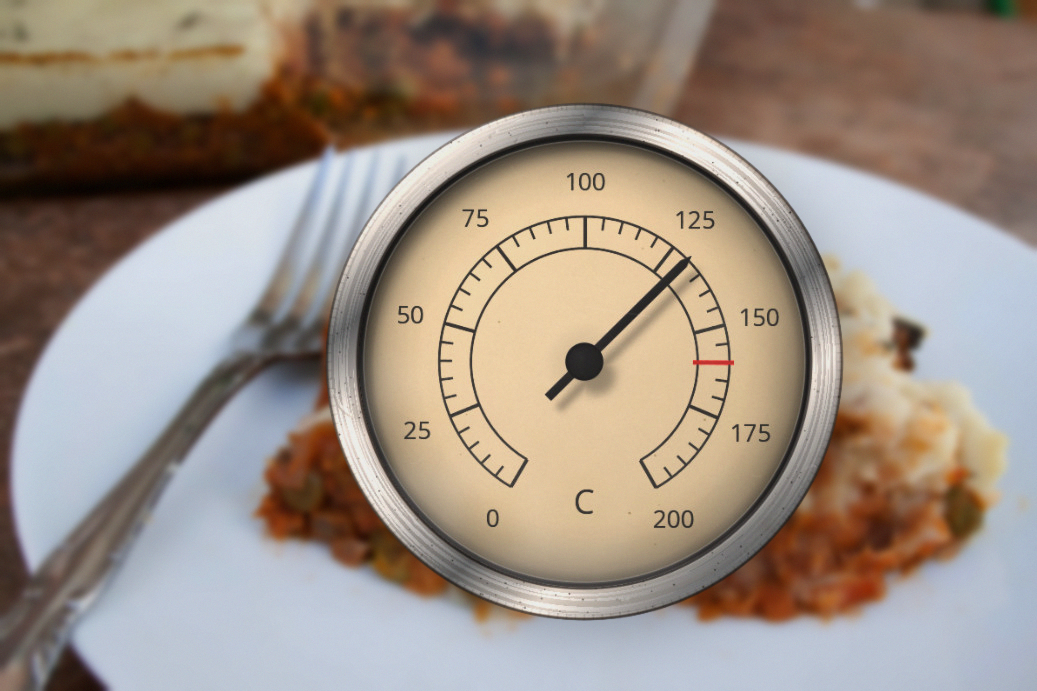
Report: 130°C
